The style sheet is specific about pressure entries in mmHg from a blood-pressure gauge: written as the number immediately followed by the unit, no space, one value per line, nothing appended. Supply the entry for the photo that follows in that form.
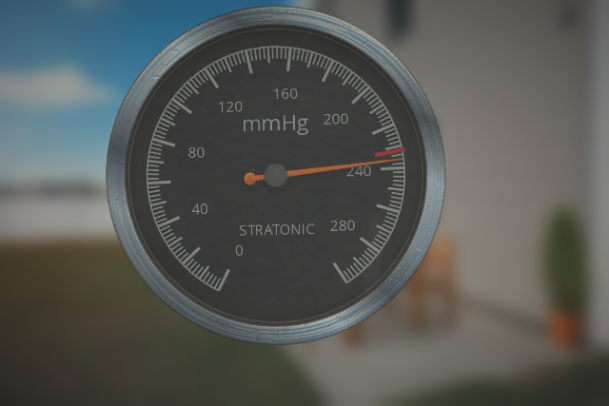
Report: 236mmHg
